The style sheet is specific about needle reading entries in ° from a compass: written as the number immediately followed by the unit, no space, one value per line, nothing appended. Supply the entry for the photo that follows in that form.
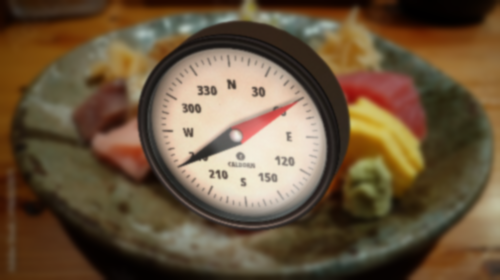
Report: 60°
